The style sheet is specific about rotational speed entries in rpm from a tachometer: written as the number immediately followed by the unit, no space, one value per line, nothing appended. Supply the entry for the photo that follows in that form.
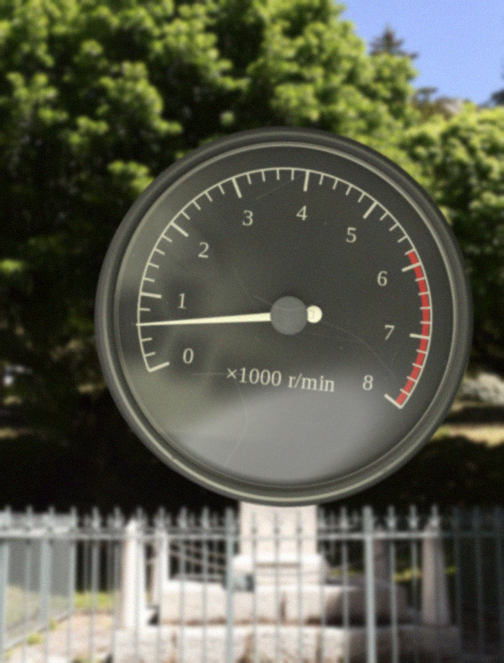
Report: 600rpm
